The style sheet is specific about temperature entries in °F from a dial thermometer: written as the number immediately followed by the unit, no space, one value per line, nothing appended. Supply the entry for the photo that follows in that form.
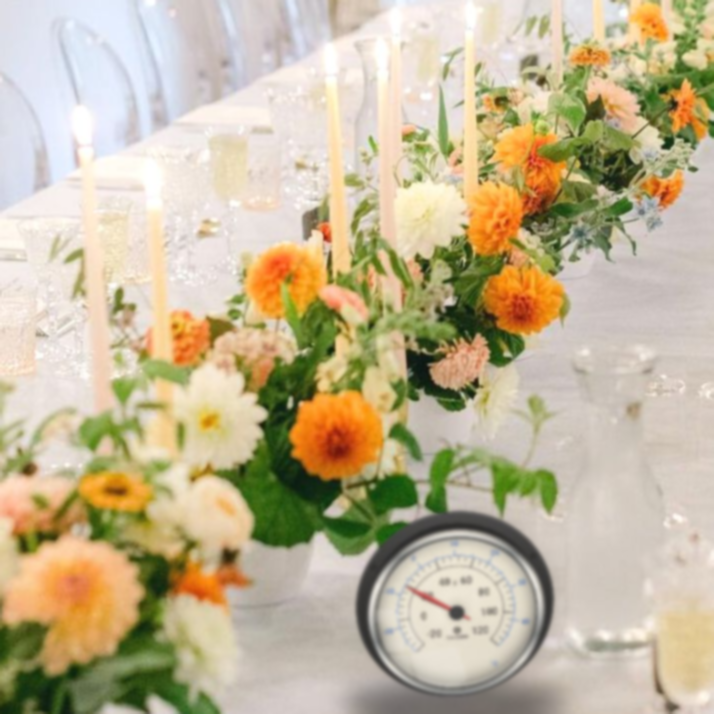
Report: 20°F
